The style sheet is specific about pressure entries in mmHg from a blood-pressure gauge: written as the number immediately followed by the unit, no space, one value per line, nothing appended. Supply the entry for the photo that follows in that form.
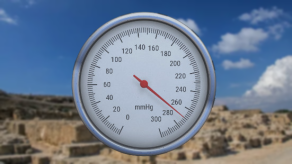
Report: 270mmHg
